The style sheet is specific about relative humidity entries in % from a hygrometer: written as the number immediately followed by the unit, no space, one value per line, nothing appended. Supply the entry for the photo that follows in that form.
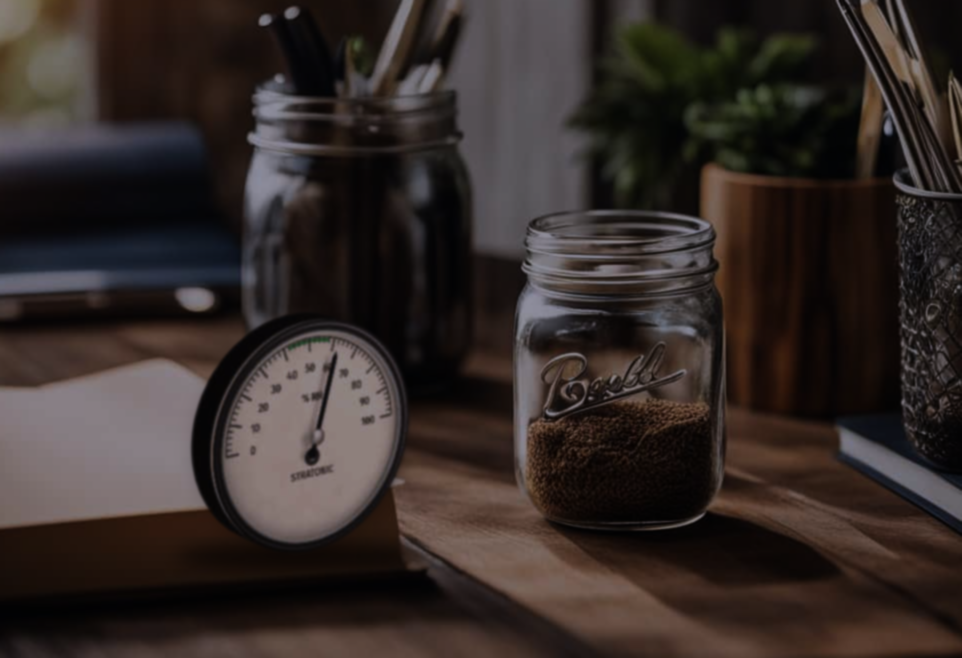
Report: 60%
